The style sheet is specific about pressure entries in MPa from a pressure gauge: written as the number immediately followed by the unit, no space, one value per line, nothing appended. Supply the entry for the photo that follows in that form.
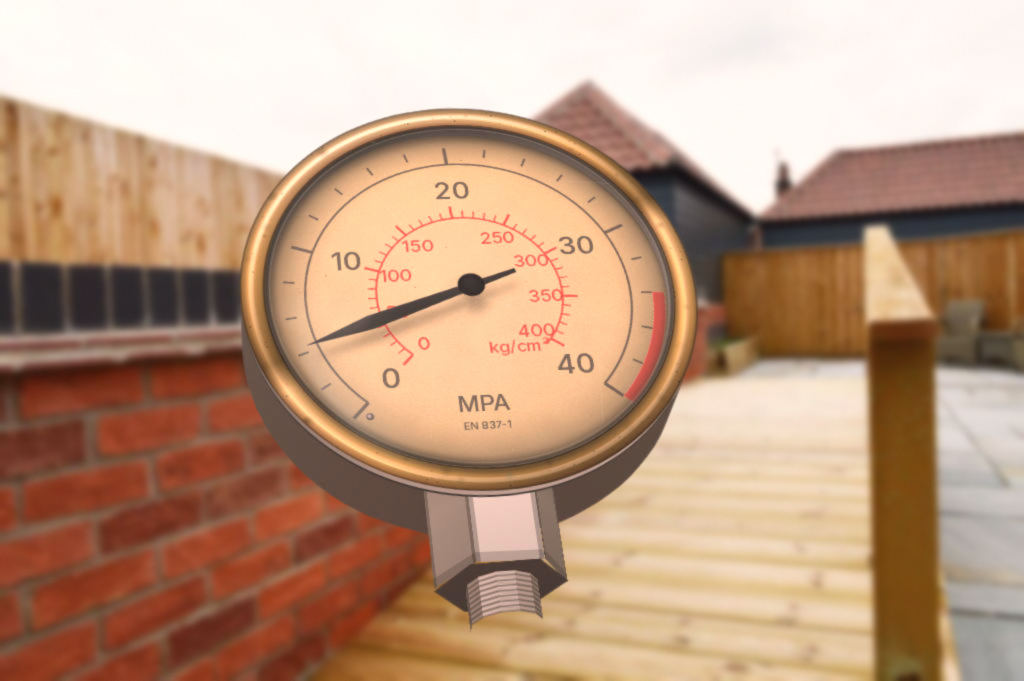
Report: 4MPa
